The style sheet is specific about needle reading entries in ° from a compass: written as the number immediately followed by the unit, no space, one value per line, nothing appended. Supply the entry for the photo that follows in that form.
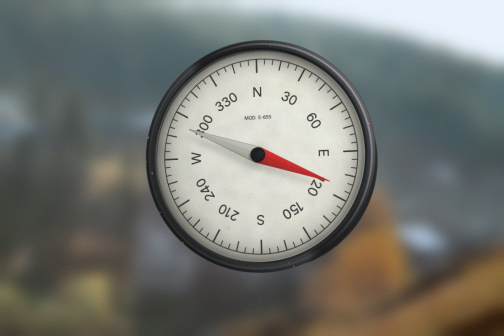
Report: 112.5°
